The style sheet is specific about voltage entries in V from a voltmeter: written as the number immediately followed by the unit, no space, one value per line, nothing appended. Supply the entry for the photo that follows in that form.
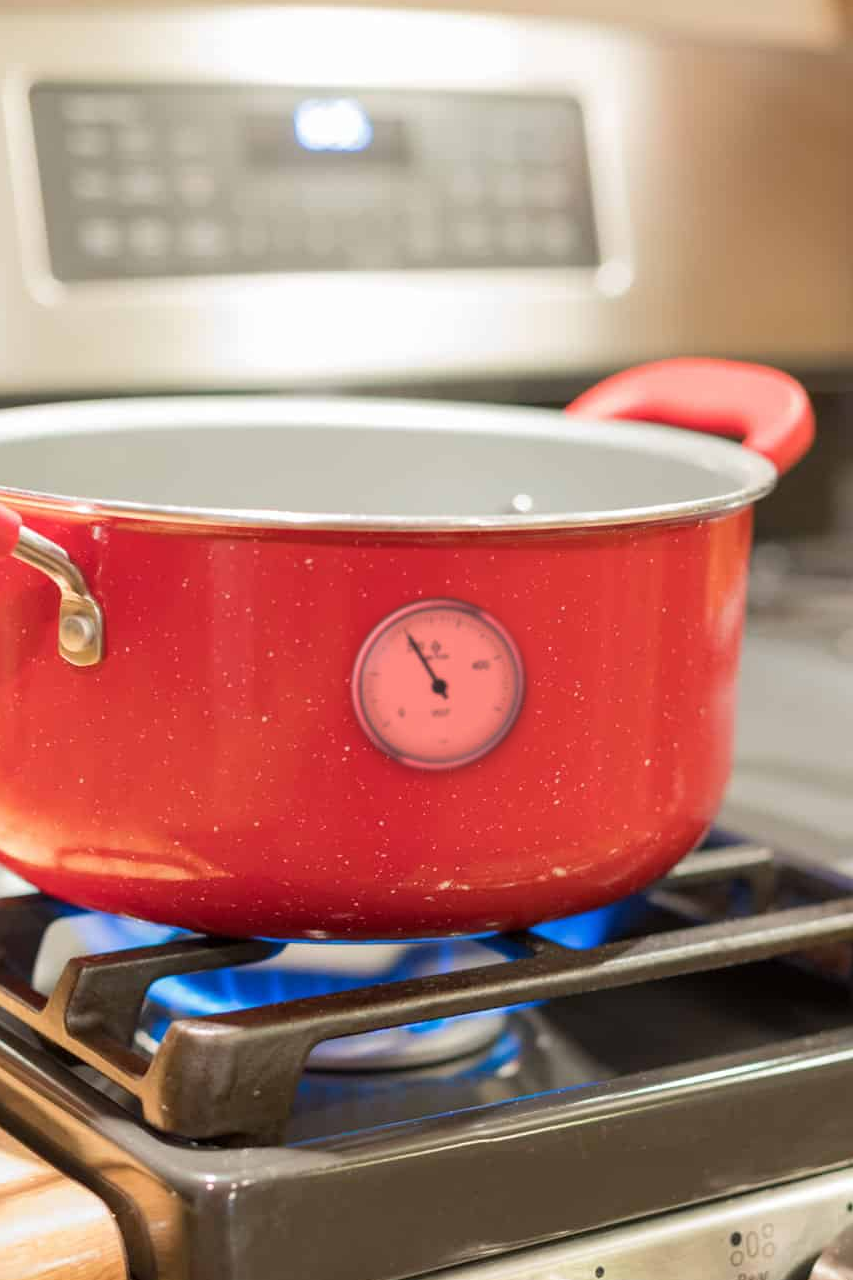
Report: 200V
